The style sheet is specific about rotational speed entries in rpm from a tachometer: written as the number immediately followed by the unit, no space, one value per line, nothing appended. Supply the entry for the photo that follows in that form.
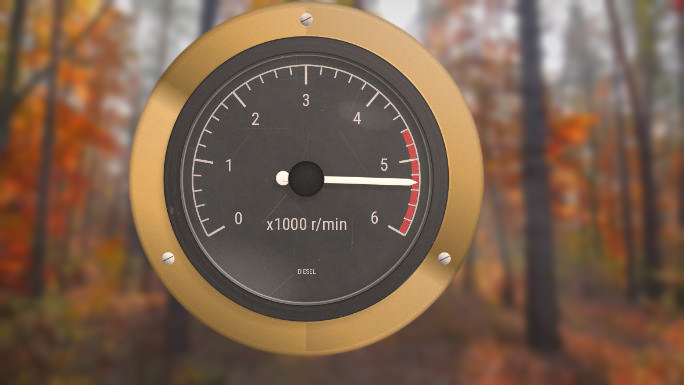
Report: 5300rpm
